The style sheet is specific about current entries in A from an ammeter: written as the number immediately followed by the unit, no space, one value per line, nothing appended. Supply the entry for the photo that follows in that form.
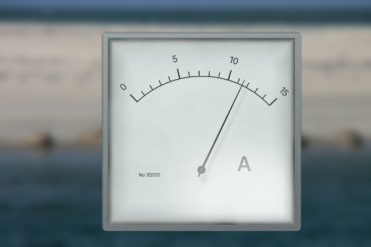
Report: 11.5A
